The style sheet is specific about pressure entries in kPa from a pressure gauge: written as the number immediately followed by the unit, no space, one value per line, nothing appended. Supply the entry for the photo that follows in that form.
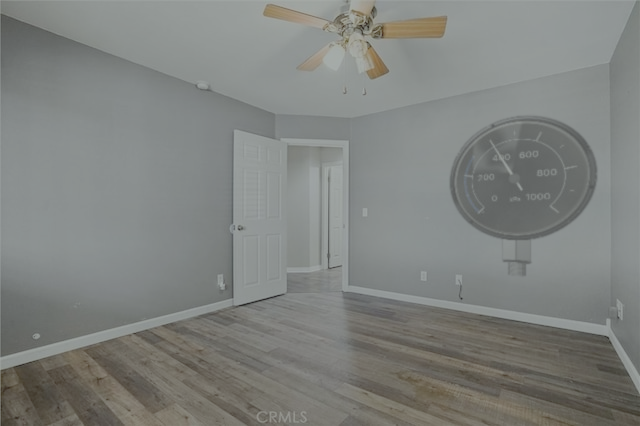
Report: 400kPa
